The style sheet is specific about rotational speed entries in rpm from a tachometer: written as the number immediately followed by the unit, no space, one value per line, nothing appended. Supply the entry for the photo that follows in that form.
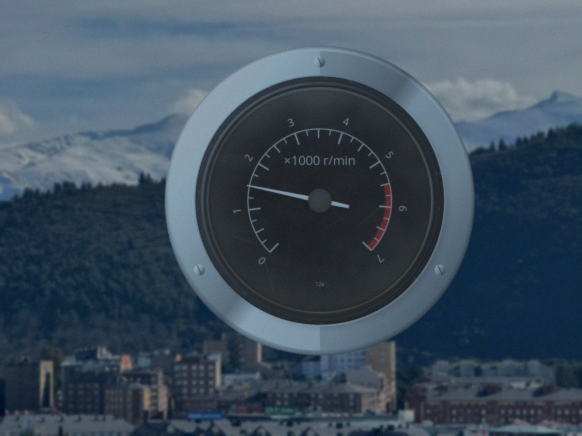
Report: 1500rpm
